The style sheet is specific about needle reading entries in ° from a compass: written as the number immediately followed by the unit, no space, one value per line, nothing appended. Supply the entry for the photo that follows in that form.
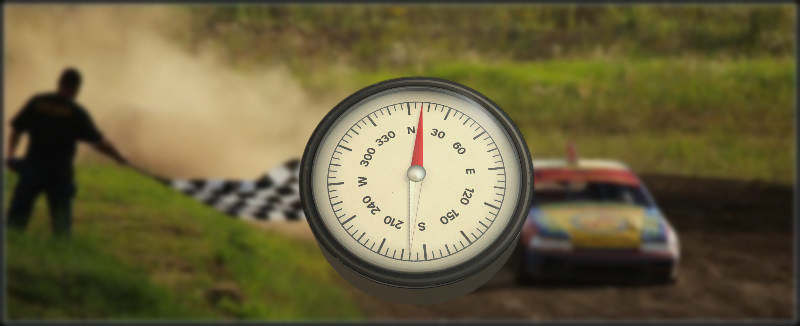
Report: 10°
